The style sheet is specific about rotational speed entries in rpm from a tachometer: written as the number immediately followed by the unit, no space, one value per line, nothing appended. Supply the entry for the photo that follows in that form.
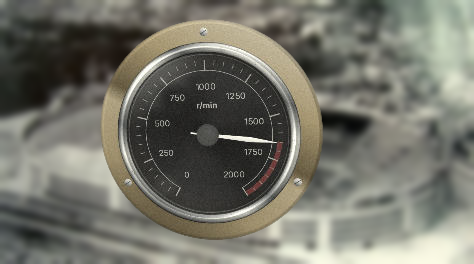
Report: 1650rpm
